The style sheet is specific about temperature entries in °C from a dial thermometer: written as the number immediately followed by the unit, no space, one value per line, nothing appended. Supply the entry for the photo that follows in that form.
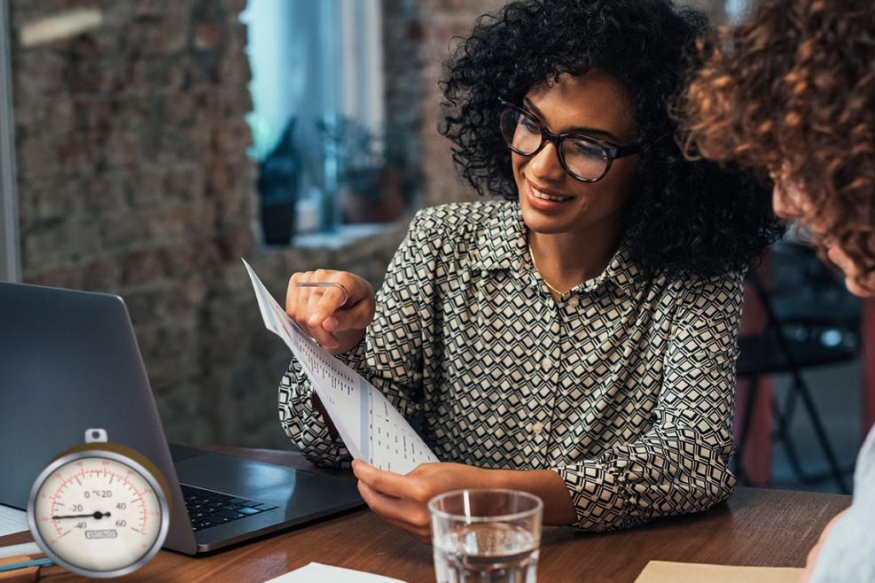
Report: -28°C
